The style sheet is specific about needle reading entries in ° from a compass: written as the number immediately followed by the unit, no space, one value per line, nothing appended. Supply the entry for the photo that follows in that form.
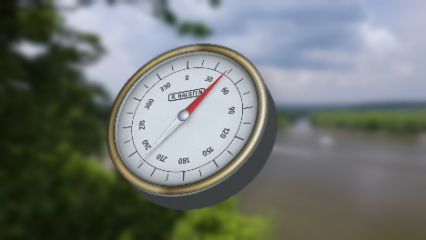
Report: 45°
